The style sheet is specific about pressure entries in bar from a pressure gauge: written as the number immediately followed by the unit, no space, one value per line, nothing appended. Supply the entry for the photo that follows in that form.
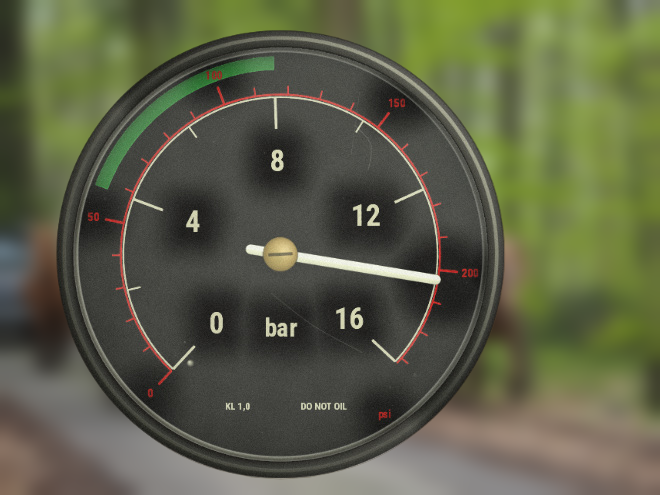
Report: 14bar
